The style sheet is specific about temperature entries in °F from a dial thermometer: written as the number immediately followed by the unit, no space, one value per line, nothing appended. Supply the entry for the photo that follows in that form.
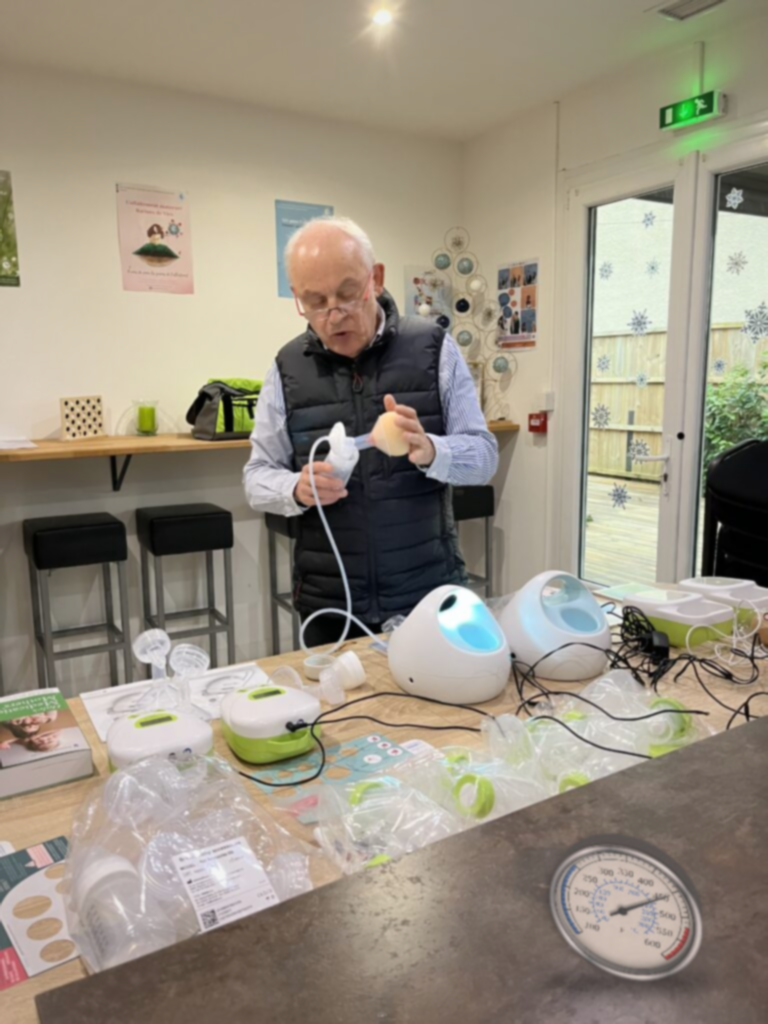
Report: 450°F
